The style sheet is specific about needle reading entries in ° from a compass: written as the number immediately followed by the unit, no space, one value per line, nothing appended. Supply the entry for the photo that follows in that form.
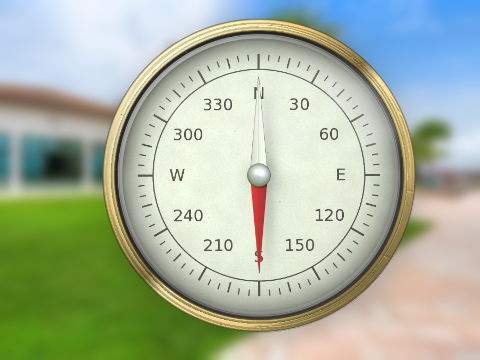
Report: 180°
